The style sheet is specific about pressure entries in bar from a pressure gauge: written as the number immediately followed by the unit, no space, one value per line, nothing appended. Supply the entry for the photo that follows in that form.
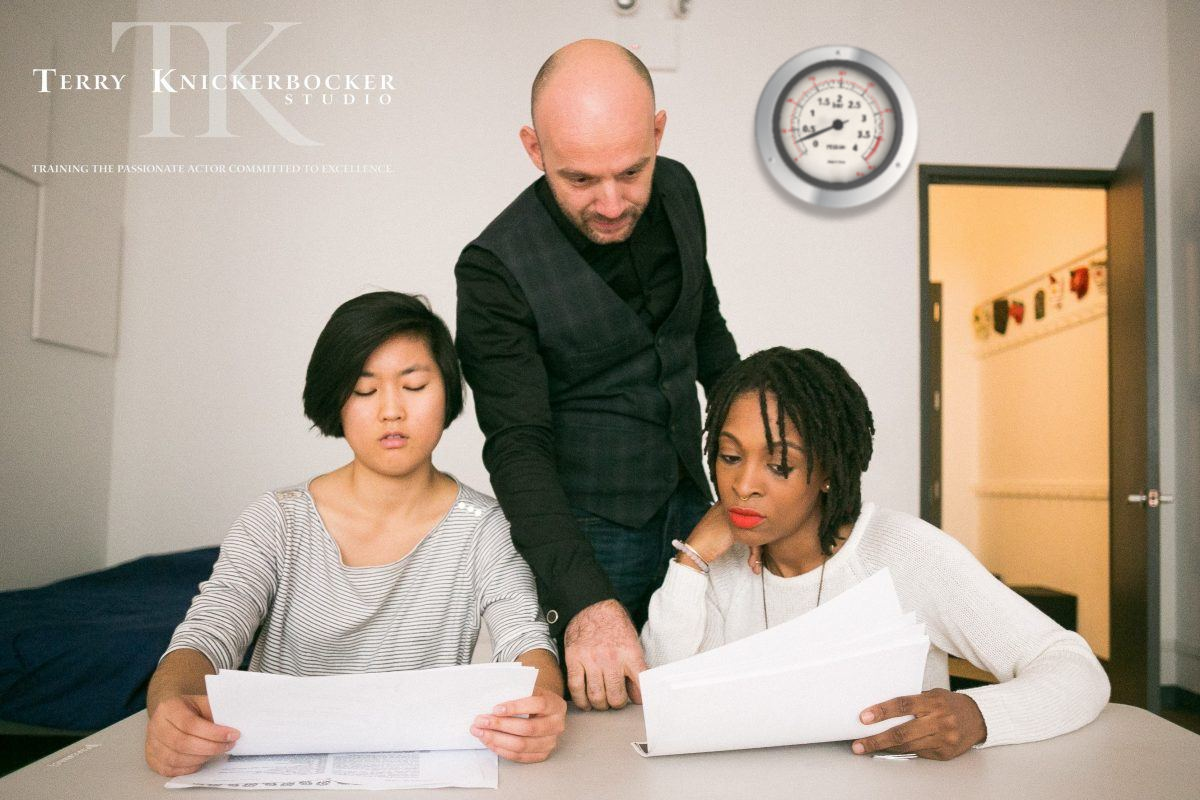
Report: 0.25bar
